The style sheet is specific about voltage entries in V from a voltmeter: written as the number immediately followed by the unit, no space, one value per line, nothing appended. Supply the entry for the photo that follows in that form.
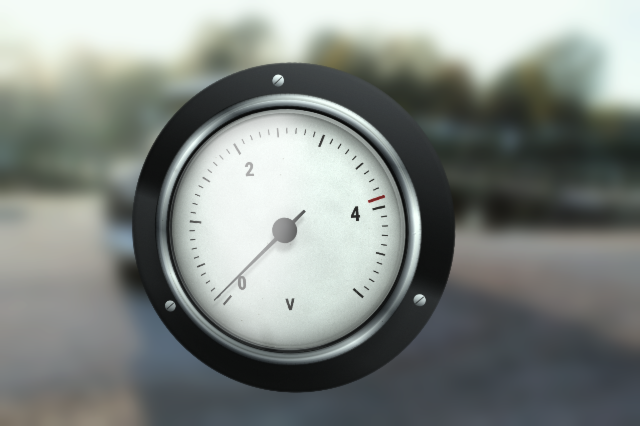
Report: 0.1V
